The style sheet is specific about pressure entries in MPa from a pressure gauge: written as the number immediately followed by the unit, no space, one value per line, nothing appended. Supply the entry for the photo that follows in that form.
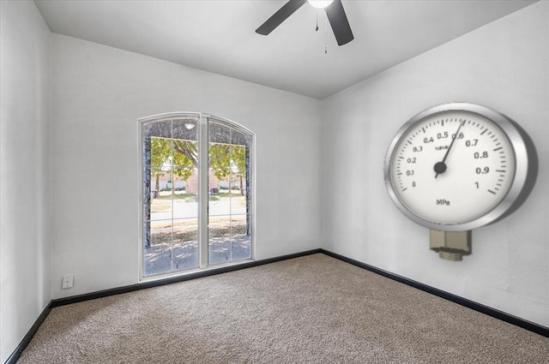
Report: 0.6MPa
